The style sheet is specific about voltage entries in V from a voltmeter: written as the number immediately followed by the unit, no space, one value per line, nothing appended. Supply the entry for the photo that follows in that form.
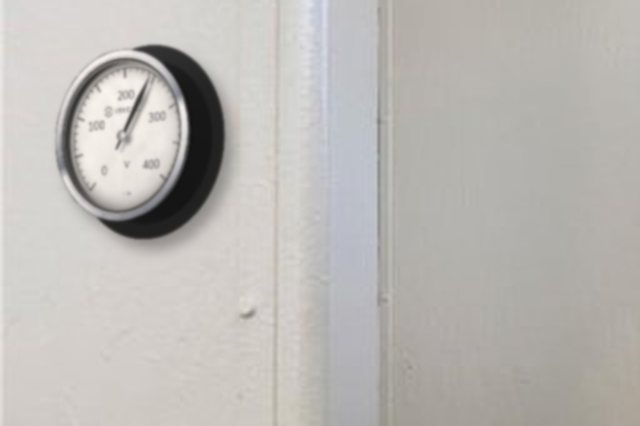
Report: 250V
